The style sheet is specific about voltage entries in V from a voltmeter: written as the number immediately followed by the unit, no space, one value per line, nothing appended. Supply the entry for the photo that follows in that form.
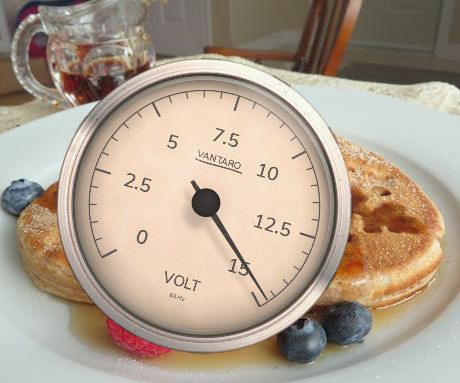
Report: 14.75V
